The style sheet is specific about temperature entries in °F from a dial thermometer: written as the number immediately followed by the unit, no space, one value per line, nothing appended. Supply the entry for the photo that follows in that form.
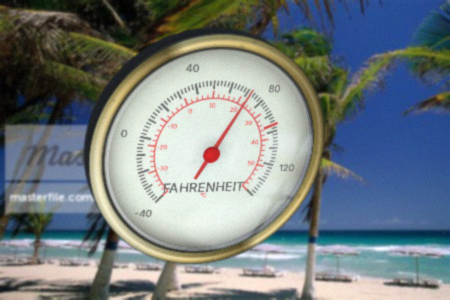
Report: 70°F
